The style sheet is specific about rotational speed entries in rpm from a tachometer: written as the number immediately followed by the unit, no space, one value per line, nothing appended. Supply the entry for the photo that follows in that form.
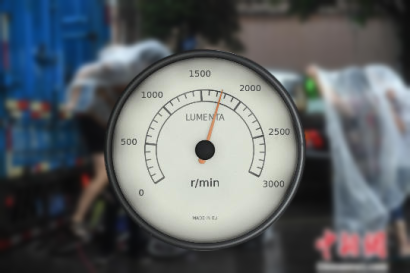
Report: 1750rpm
